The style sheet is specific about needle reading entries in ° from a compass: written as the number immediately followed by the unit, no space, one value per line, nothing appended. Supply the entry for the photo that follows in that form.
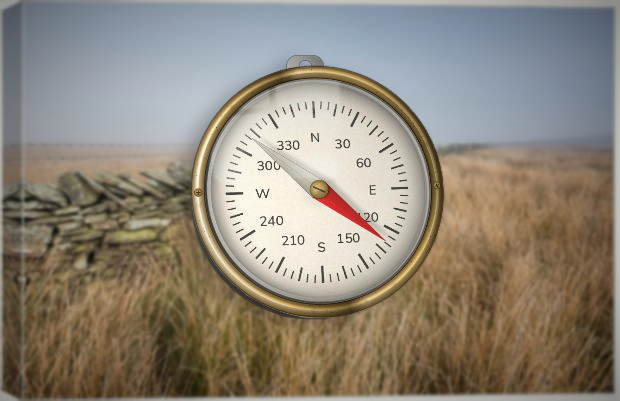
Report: 130°
